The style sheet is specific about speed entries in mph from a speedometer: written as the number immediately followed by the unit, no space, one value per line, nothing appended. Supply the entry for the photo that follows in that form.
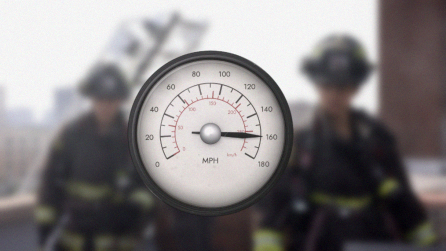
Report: 160mph
